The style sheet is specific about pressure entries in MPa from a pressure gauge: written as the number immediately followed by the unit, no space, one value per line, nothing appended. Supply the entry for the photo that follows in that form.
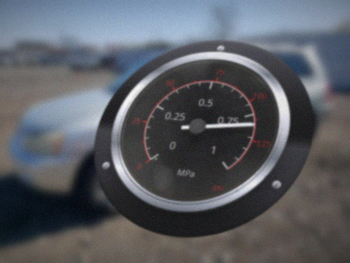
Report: 0.8MPa
